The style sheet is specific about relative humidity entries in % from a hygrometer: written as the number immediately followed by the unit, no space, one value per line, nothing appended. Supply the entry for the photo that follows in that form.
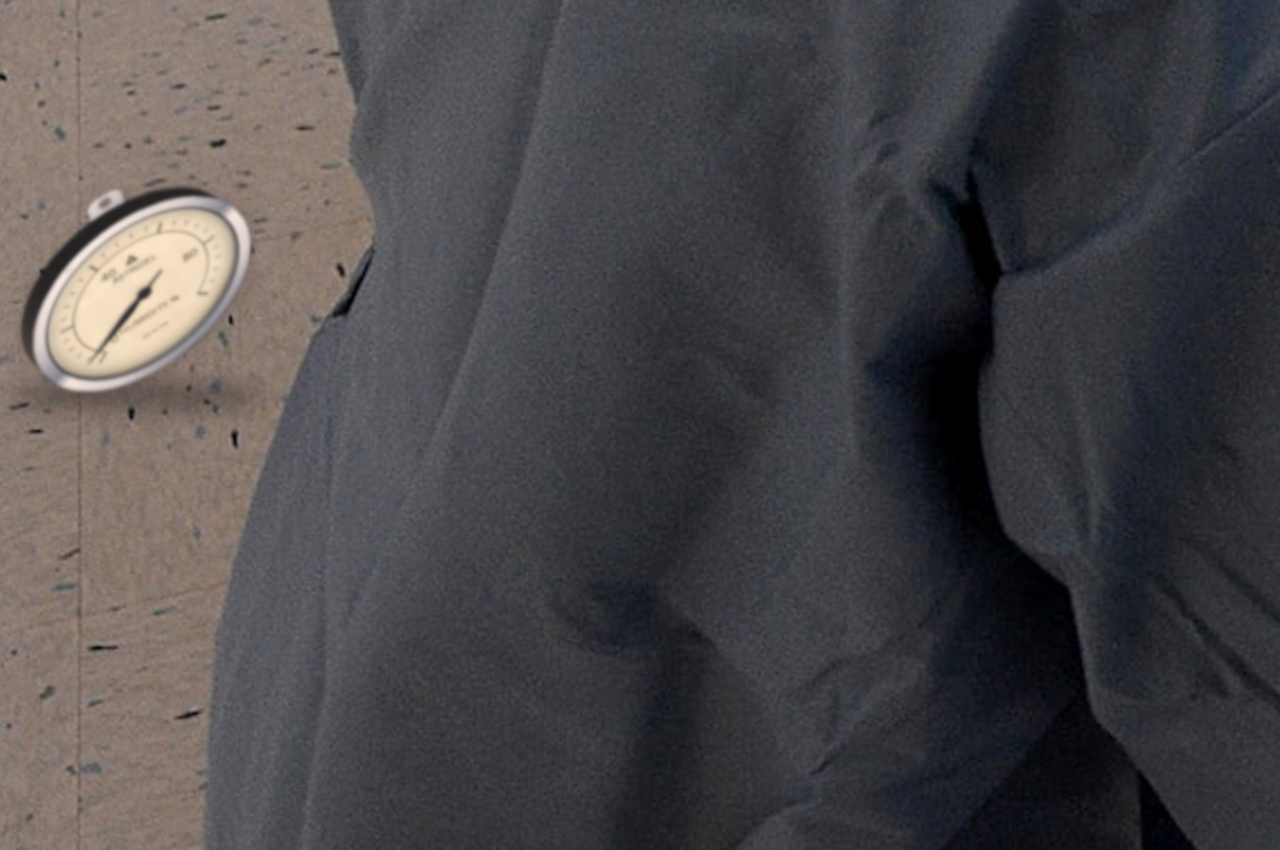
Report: 4%
